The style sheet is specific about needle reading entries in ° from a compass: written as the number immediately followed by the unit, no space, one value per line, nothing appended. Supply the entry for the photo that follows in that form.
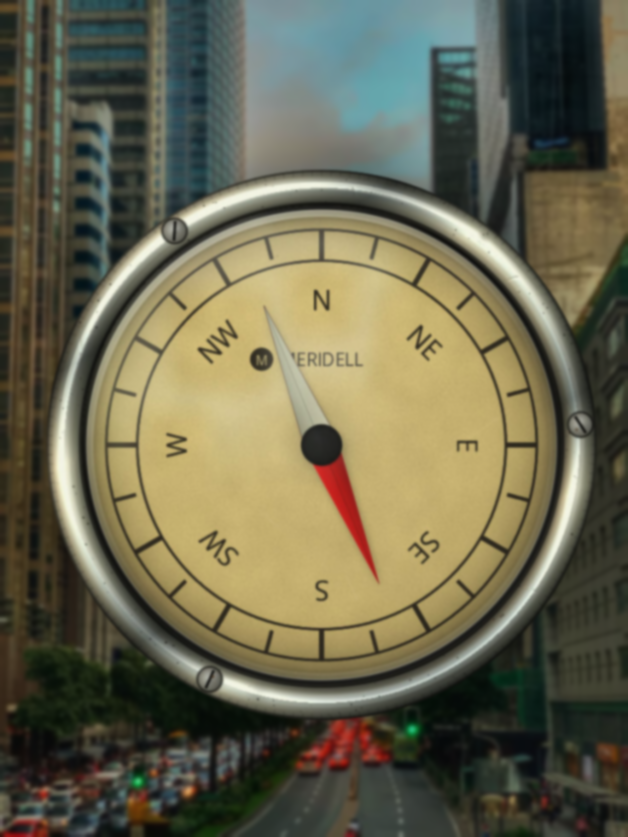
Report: 157.5°
